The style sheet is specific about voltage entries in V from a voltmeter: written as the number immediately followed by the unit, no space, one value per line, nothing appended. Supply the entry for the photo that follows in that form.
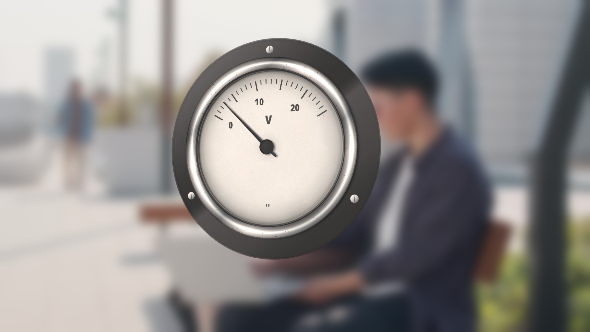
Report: 3V
